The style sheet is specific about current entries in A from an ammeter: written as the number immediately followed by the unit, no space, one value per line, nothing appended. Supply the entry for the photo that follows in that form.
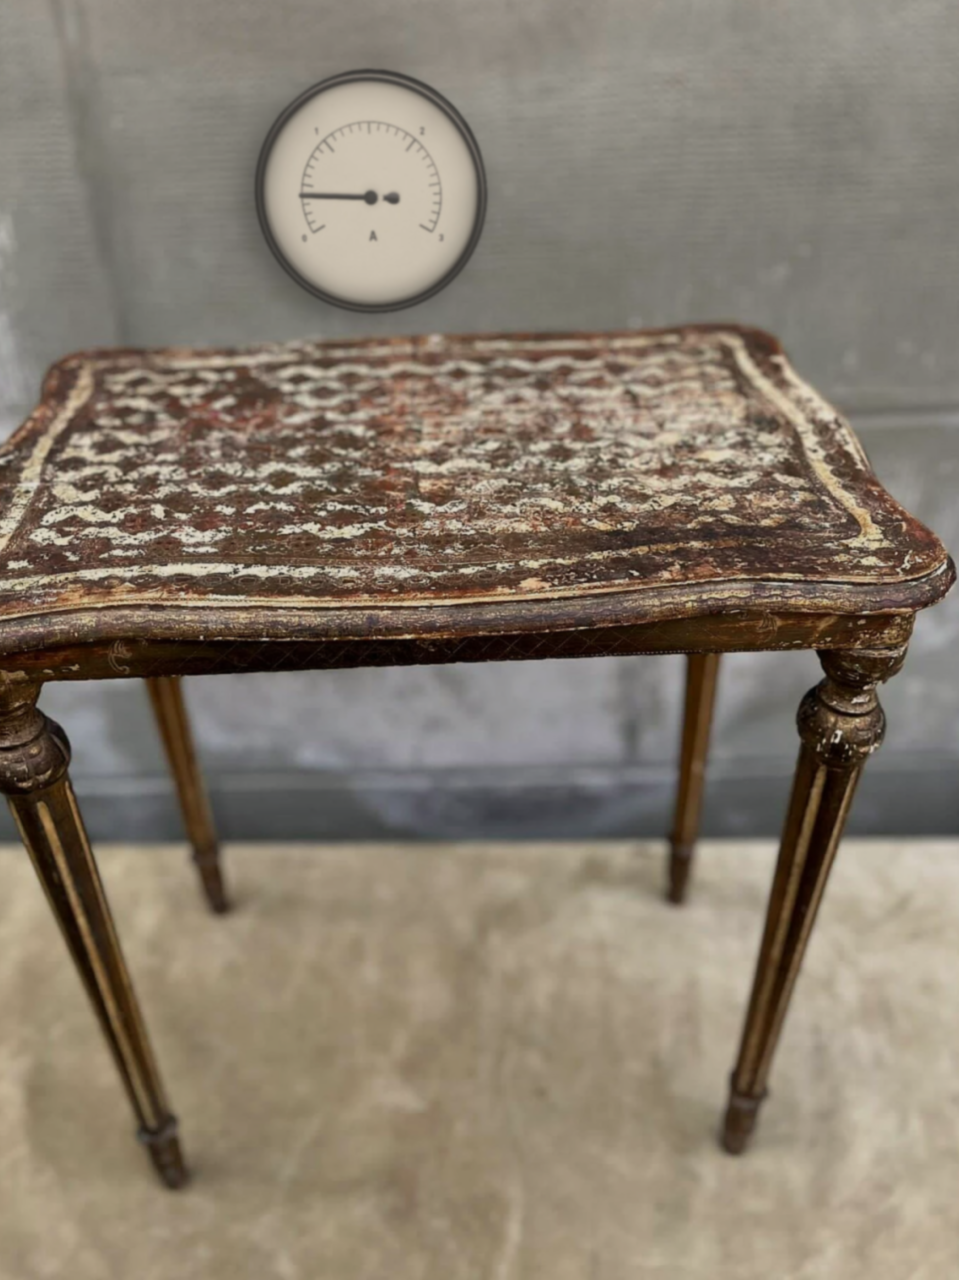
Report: 0.4A
